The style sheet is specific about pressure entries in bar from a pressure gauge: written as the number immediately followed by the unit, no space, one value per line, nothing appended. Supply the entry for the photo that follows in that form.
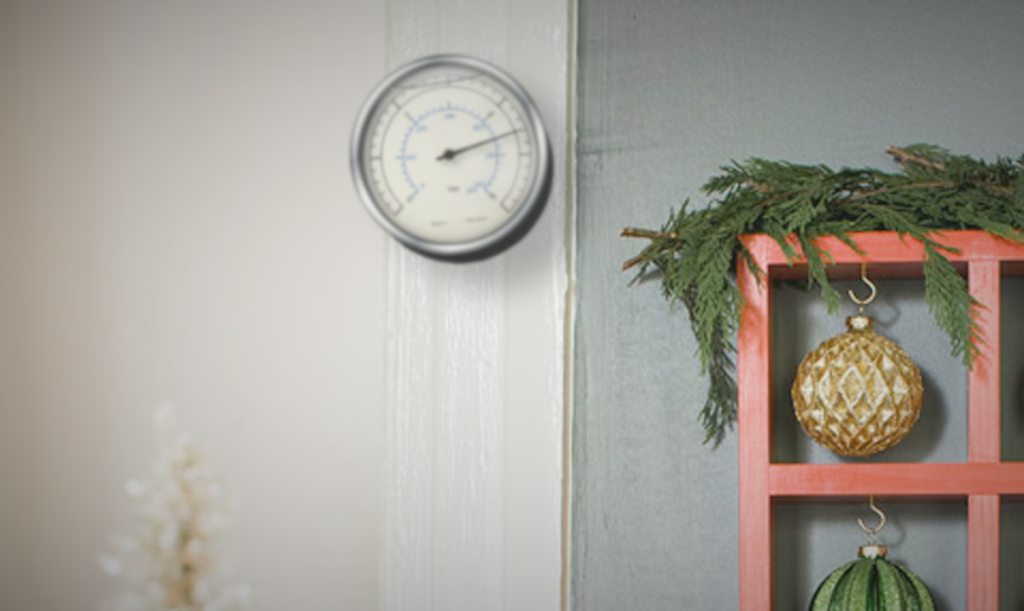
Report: 4.6bar
